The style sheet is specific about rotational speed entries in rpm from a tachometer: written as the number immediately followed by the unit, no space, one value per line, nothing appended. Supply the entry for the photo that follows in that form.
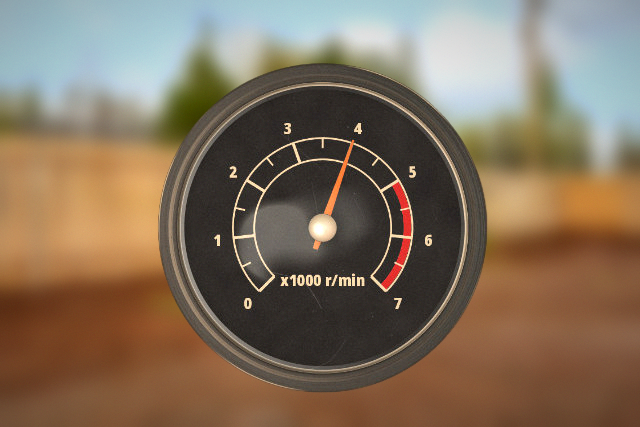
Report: 4000rpm
